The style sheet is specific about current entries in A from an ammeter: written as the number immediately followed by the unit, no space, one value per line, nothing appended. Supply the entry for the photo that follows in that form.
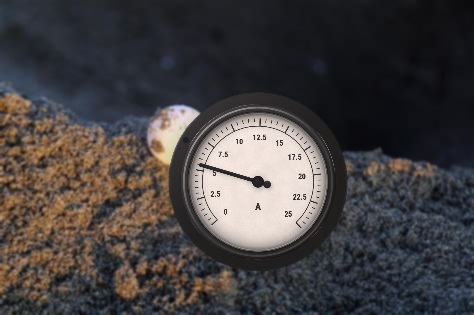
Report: 5.5A
